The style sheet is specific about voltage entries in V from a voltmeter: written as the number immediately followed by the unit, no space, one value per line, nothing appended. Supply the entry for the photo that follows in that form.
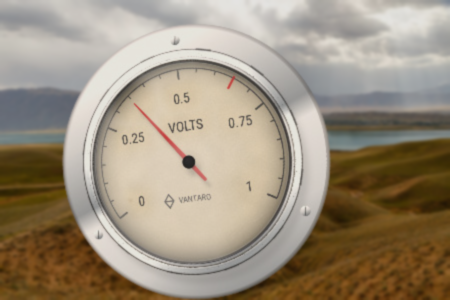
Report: 0.35V
